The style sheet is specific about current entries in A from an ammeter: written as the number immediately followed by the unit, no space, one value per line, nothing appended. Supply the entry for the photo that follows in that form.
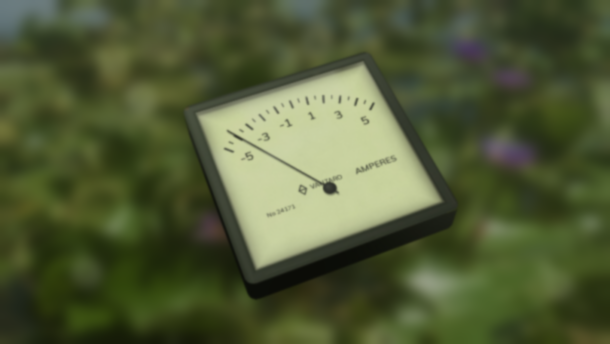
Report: -4A
